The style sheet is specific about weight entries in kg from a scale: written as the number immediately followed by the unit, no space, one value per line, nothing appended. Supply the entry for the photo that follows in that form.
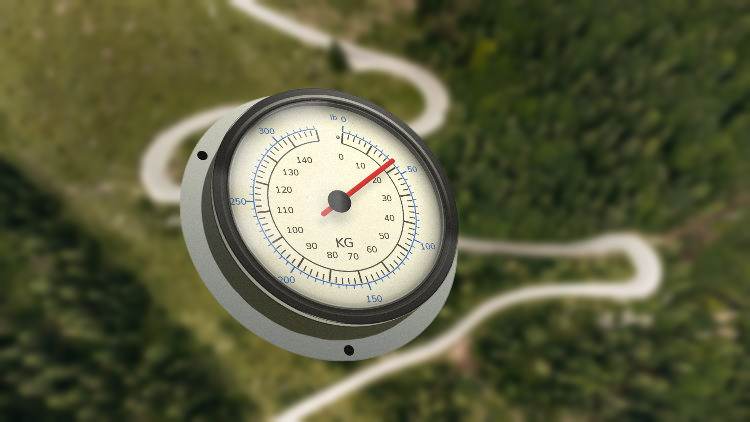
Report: 18kg
